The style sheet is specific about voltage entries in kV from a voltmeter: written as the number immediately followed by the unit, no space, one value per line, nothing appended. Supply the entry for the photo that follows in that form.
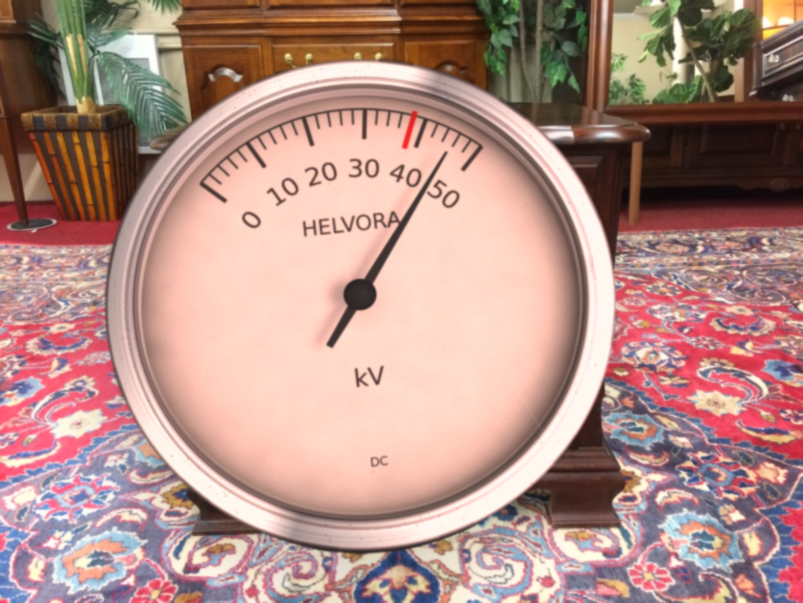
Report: 46kV
